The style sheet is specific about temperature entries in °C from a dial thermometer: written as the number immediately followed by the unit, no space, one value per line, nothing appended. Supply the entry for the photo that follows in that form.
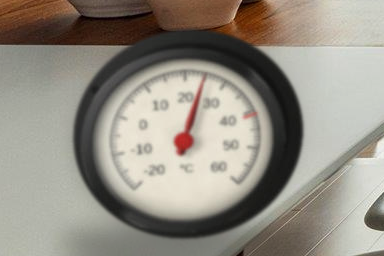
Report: 25°C
